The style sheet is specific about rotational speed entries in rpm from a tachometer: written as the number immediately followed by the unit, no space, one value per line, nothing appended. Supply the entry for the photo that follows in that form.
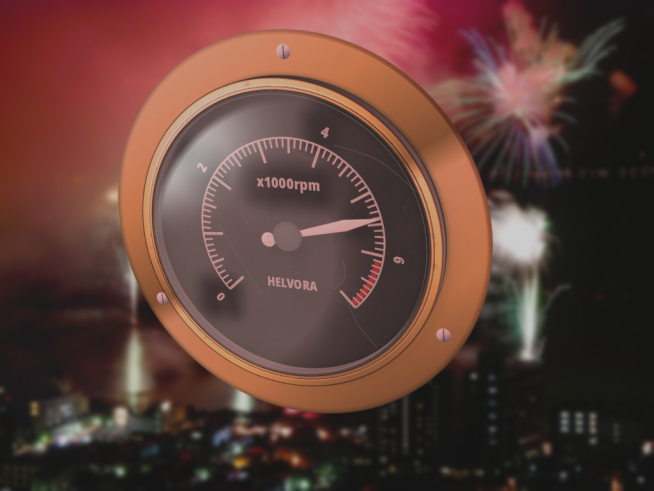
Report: 5400rpm
